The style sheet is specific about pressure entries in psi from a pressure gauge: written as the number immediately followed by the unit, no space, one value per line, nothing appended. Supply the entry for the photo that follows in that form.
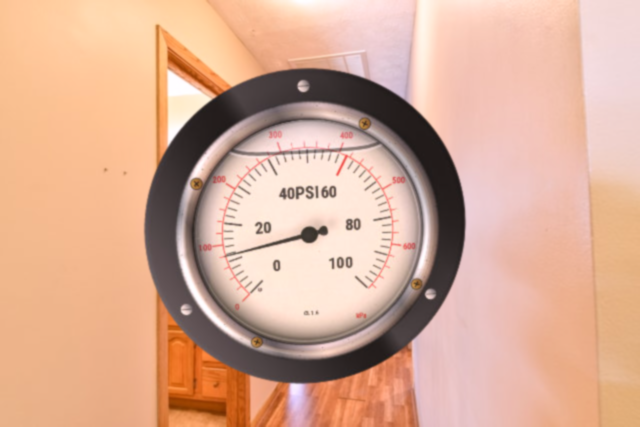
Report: 12psi
